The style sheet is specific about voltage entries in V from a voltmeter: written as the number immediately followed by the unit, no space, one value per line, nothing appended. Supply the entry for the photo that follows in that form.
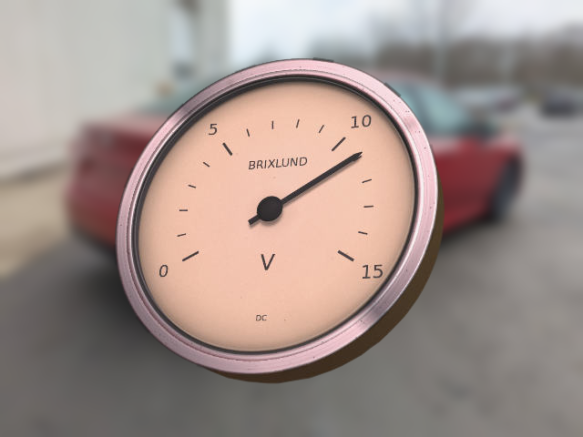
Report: 11V
